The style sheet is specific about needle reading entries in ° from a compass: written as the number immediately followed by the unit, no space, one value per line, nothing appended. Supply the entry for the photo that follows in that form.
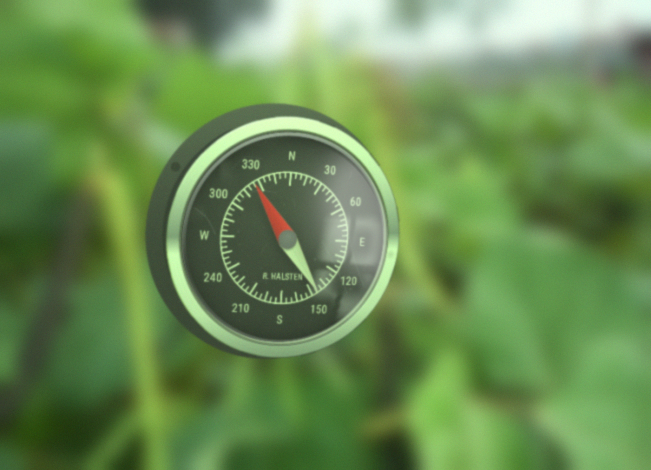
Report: 325°
